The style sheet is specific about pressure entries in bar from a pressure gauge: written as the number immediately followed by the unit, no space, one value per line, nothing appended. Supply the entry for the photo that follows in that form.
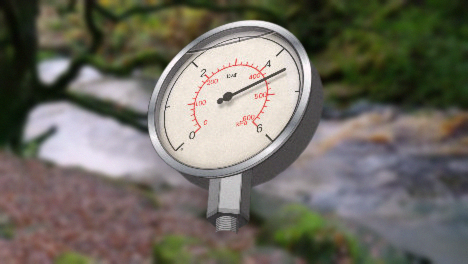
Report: 4.5bar
